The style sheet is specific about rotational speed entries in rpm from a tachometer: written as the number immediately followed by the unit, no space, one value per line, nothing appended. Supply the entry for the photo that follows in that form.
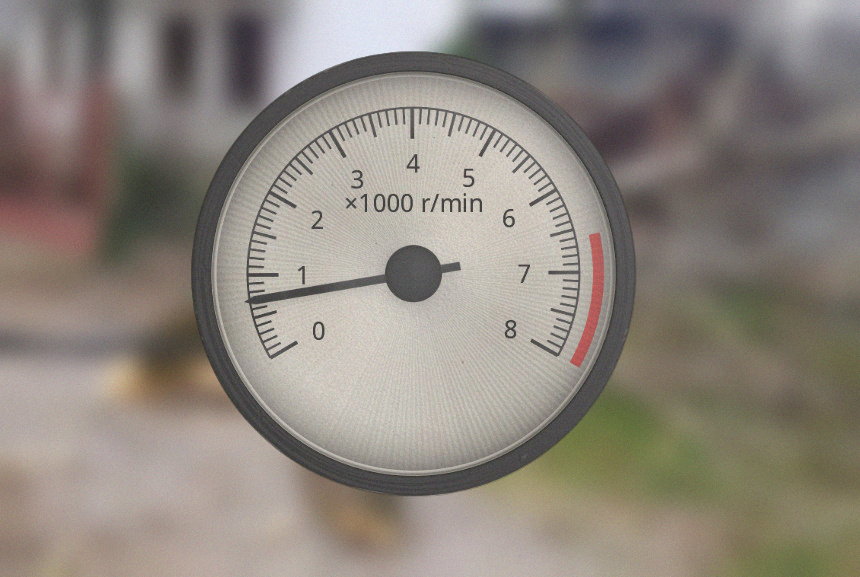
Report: 700rpm
